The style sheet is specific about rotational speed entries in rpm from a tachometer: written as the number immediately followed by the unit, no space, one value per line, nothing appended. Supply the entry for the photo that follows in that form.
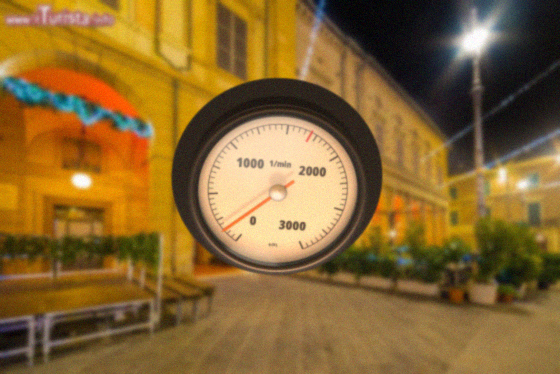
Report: 150rpm
